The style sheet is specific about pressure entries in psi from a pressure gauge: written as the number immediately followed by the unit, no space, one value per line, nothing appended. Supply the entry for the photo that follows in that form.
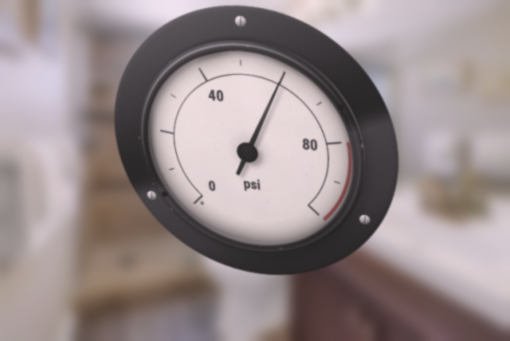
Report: 60psi
